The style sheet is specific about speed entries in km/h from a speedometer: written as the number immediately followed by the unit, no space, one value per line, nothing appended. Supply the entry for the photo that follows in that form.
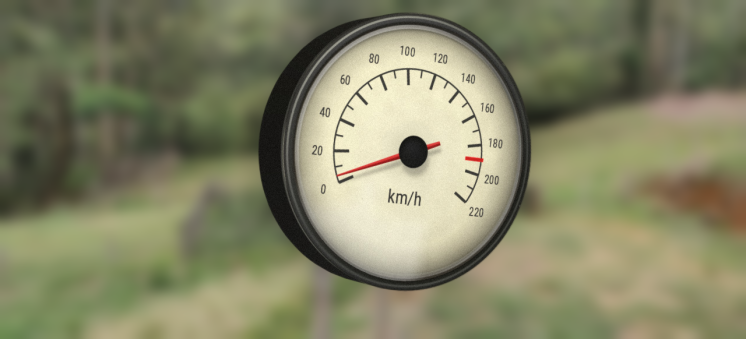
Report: 5km/h
